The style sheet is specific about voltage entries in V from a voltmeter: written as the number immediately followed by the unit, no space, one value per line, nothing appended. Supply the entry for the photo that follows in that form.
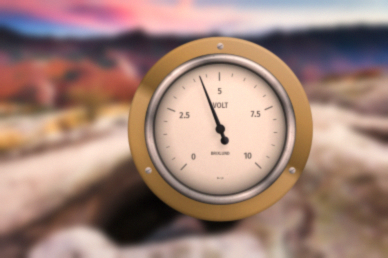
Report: 4.25V
